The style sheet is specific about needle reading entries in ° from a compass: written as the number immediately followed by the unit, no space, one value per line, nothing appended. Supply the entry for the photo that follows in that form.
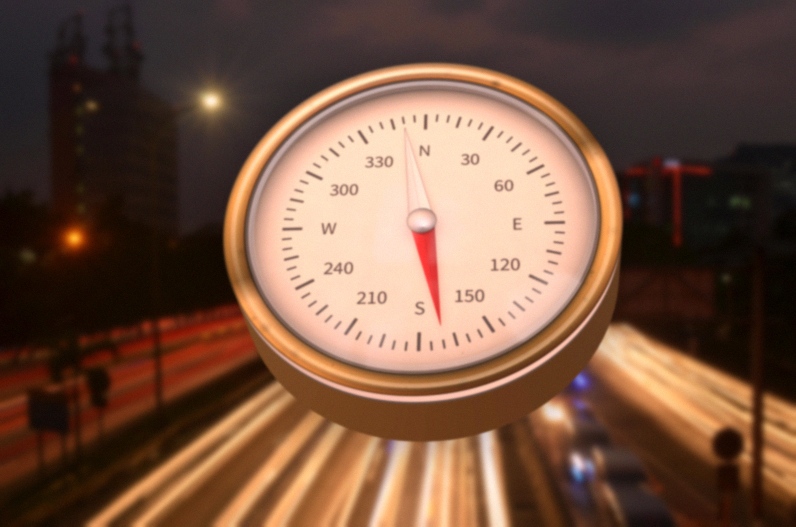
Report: 170°
